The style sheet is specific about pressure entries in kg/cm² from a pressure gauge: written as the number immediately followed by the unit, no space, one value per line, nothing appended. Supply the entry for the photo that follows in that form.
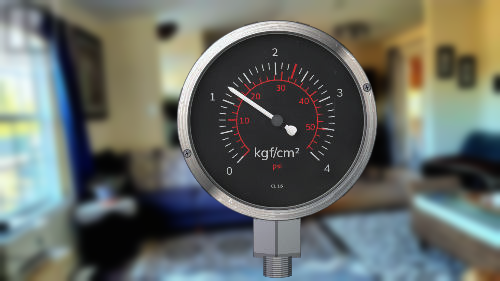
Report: 1.2kg/cm²
